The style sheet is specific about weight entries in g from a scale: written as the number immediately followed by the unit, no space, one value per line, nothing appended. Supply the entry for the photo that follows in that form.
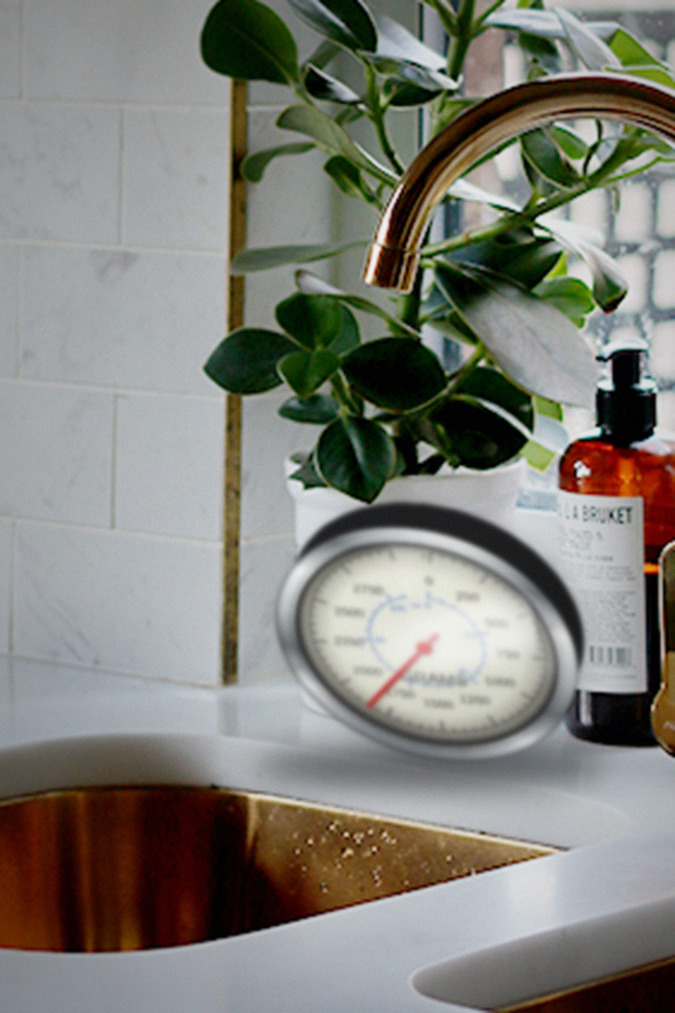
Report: 1850g
